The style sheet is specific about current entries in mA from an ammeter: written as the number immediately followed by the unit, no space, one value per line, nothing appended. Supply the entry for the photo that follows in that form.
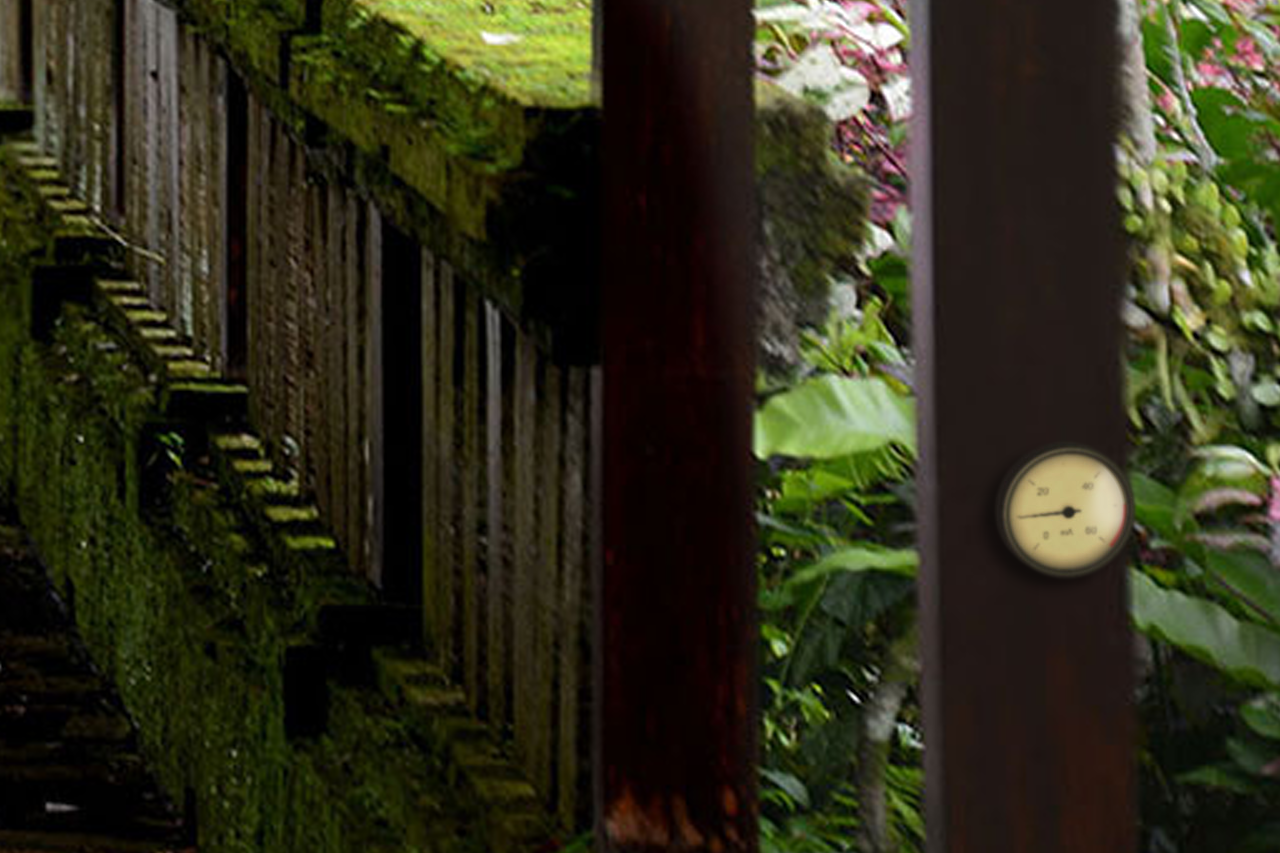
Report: 10mA
